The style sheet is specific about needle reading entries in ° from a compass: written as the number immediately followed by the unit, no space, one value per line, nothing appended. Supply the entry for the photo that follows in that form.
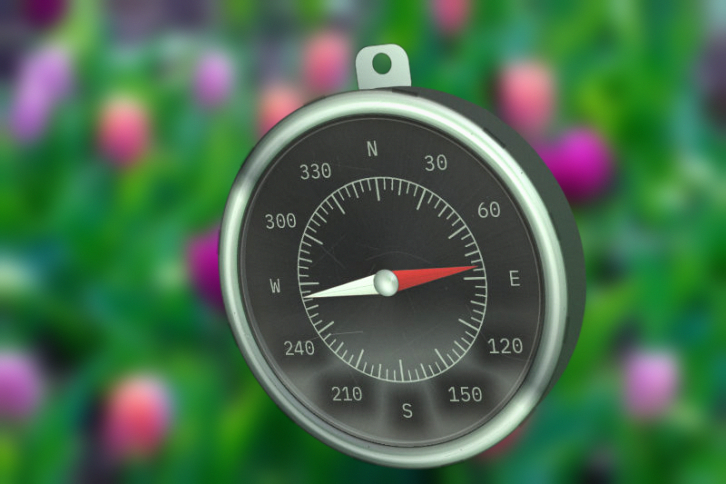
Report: 82.5°
